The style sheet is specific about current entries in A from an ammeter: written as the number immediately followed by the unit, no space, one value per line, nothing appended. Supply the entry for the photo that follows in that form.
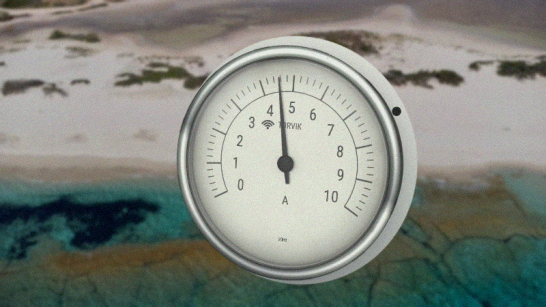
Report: 4.6A
